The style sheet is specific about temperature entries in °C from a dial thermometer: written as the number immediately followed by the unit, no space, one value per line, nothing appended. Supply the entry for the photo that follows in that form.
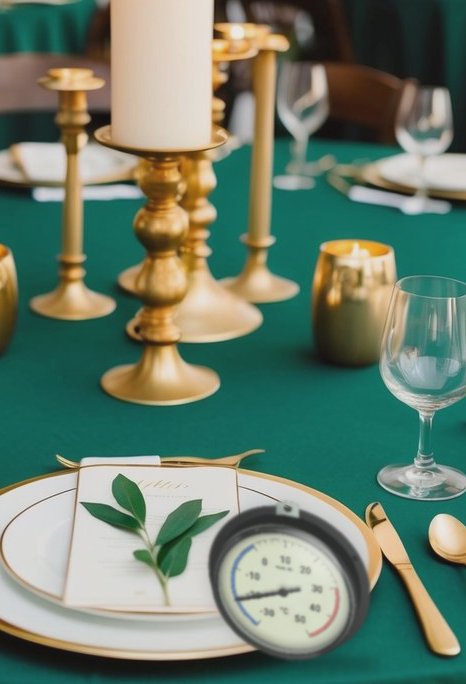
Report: -20°C
